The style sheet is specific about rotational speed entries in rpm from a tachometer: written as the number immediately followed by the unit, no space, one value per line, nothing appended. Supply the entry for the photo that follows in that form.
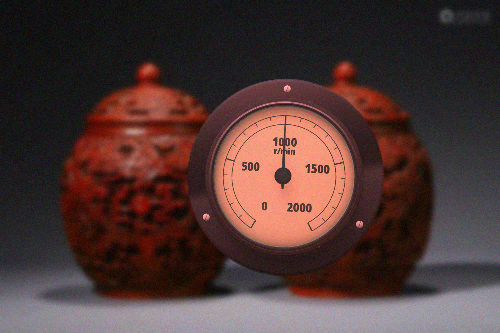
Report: 1000rpm
